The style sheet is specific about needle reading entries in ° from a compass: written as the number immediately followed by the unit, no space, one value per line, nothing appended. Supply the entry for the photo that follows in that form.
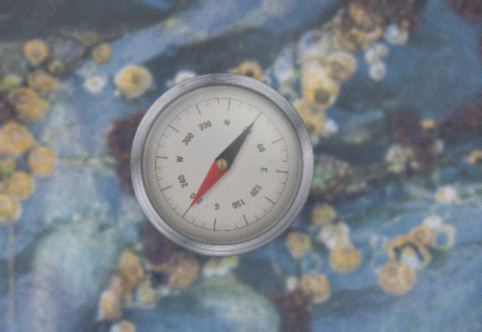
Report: 210°
